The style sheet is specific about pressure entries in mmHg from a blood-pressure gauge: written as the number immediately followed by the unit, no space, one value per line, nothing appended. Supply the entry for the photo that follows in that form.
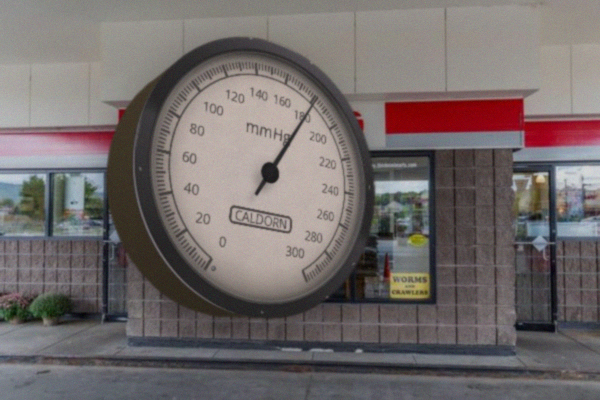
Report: 180mmHg
